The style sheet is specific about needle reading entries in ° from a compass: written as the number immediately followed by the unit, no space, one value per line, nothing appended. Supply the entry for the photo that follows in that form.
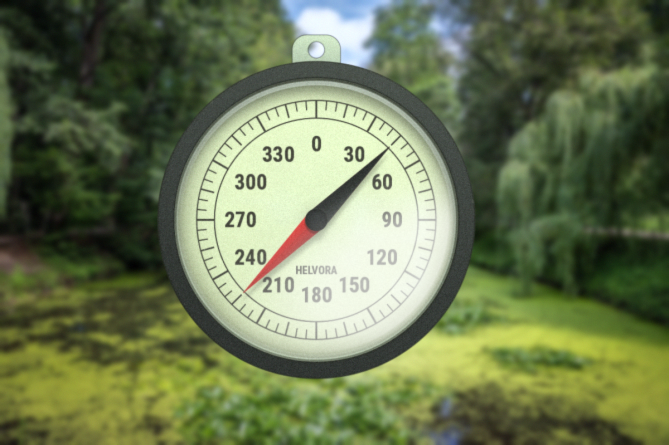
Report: 225°
